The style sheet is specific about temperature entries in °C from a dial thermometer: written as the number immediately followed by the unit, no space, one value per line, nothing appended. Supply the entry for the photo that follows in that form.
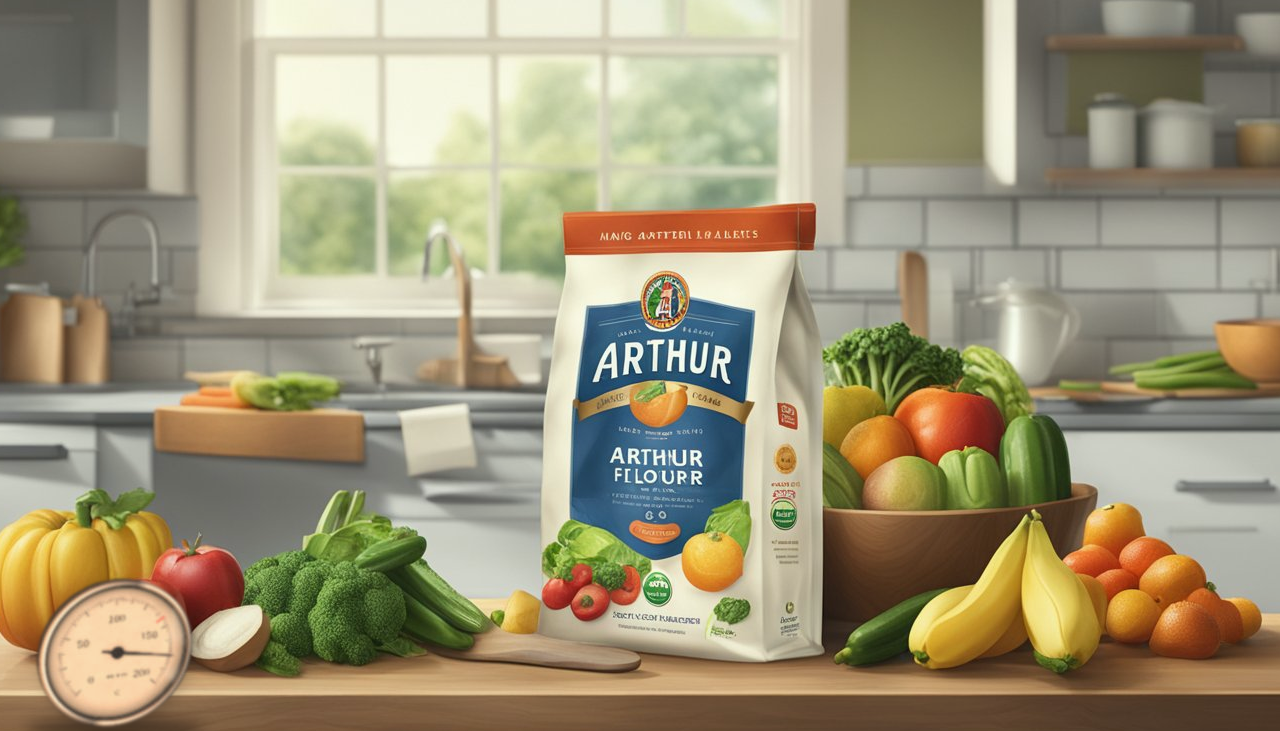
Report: 175°C
